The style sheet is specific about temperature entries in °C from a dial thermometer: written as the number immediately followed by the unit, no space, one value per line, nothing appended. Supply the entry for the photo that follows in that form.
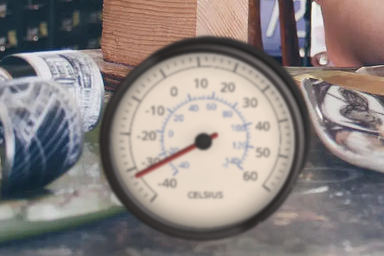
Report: -32°C
